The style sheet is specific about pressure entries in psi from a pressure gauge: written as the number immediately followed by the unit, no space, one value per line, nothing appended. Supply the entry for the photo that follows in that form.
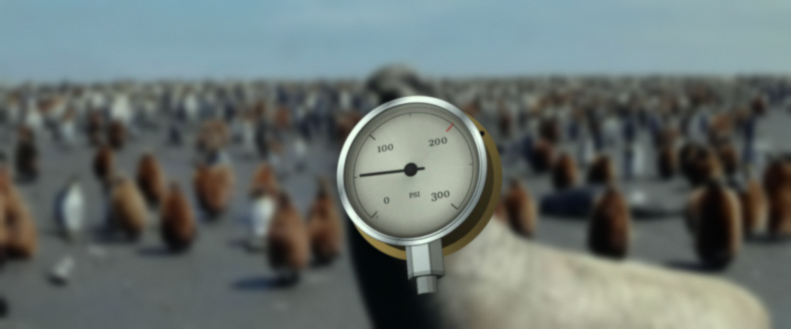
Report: 50psi
